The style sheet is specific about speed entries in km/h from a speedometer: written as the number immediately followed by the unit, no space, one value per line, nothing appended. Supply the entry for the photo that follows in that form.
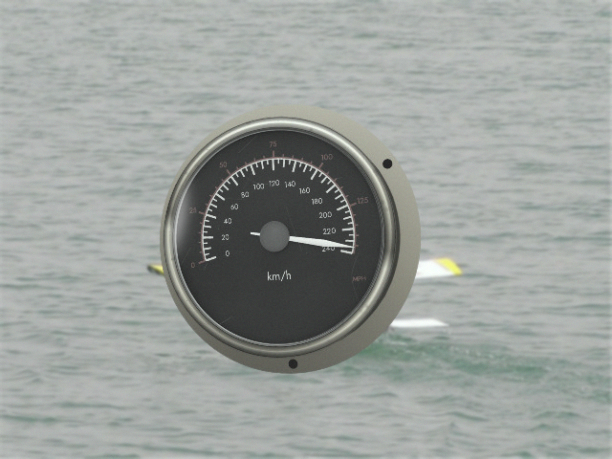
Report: 235km/h
